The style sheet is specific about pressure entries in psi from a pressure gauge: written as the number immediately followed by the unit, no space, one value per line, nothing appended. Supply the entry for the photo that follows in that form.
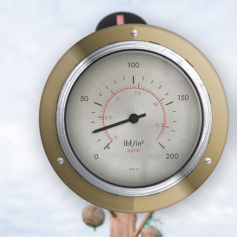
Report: 20psi
